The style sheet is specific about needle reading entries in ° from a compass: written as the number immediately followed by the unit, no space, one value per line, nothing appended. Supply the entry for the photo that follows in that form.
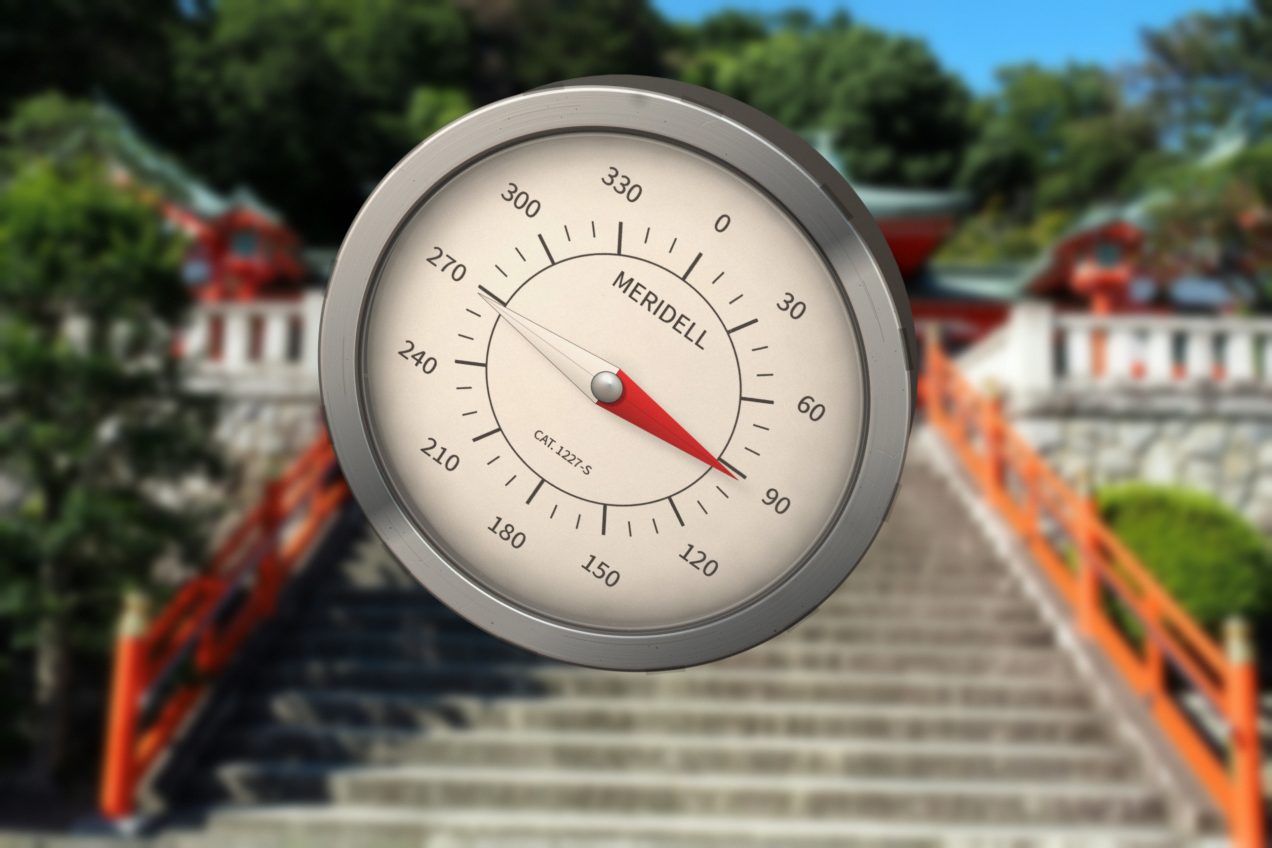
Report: 90°
